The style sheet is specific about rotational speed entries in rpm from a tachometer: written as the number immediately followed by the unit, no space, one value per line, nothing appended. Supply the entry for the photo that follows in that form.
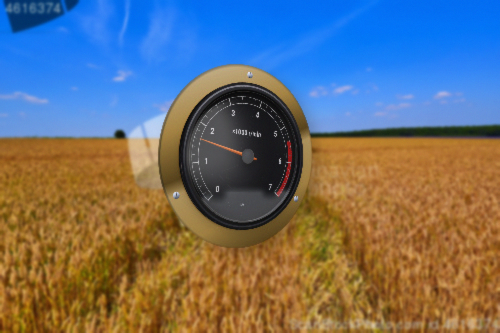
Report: 1600rpm
